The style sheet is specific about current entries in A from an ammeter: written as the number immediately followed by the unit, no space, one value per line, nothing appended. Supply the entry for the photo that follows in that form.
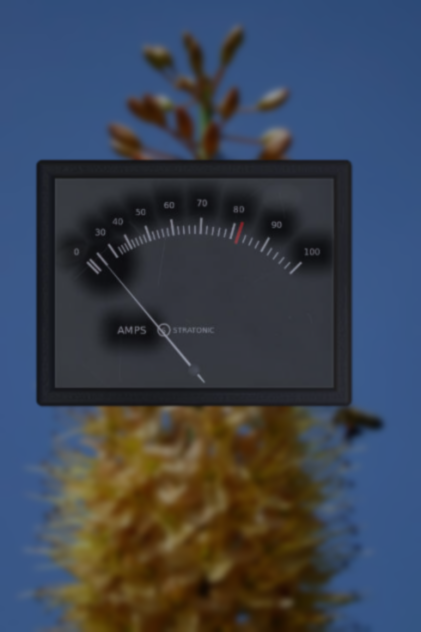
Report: 20A
